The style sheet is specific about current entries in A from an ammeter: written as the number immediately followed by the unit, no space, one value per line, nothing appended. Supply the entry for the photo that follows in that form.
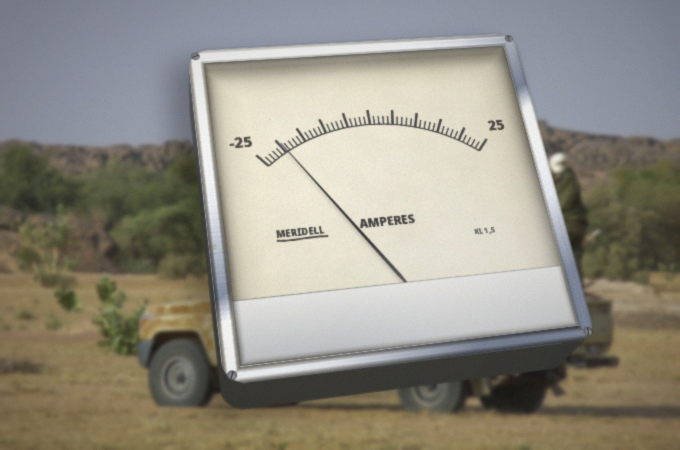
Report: -20A
